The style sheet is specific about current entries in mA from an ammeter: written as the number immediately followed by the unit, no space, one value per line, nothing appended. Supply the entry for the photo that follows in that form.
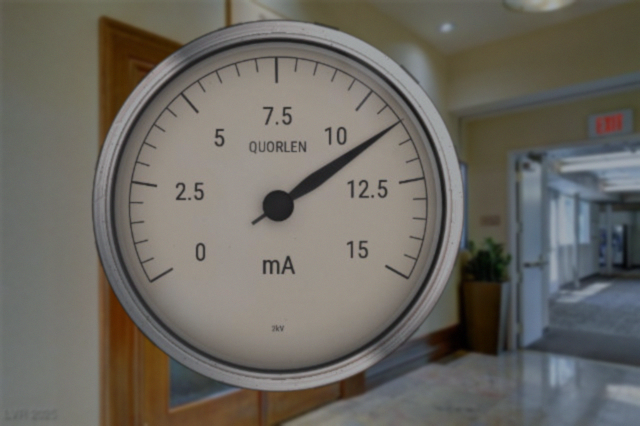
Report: 11mA
